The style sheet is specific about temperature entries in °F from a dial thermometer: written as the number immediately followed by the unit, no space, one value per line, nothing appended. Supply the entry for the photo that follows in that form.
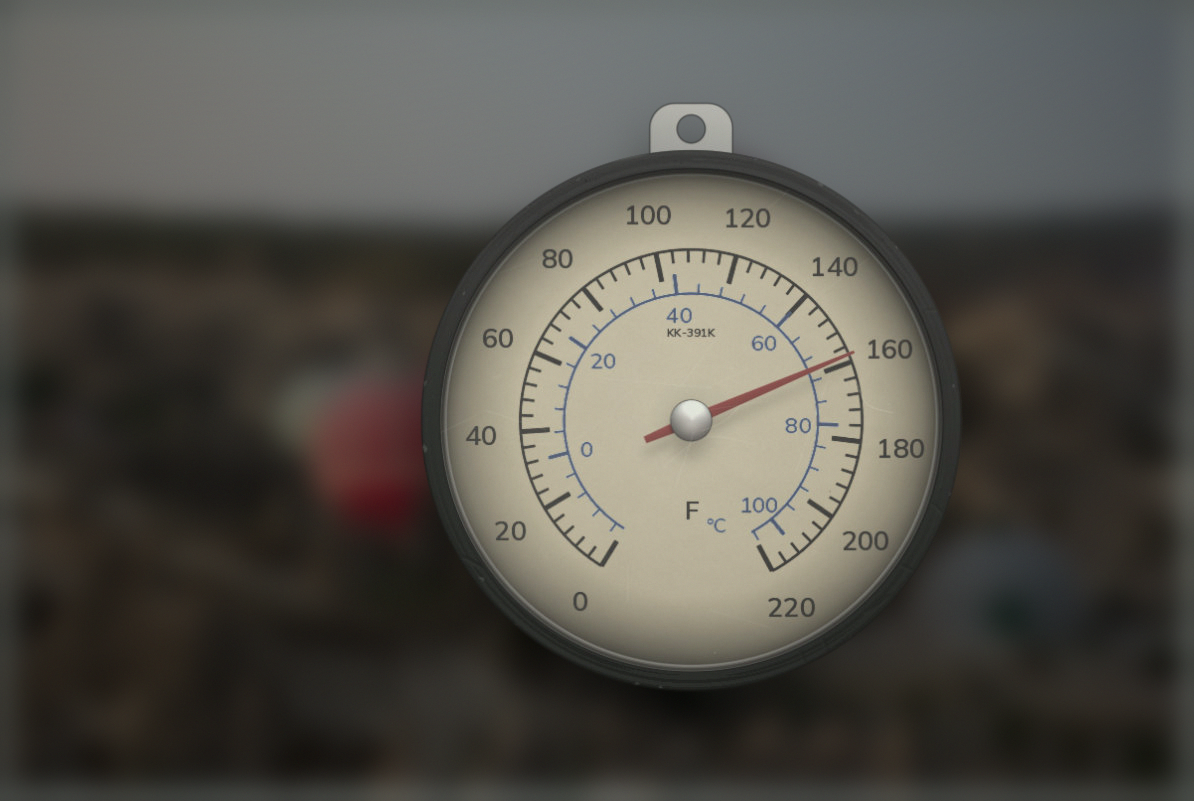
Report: 158°F
